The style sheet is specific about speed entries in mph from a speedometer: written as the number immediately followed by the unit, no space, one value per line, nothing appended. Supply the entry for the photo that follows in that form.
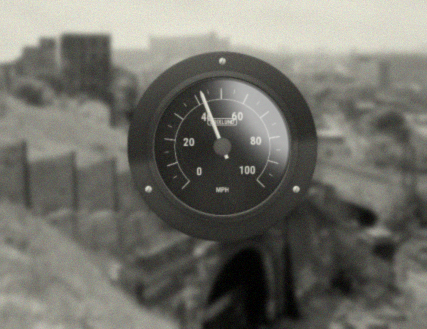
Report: 42.5mph
